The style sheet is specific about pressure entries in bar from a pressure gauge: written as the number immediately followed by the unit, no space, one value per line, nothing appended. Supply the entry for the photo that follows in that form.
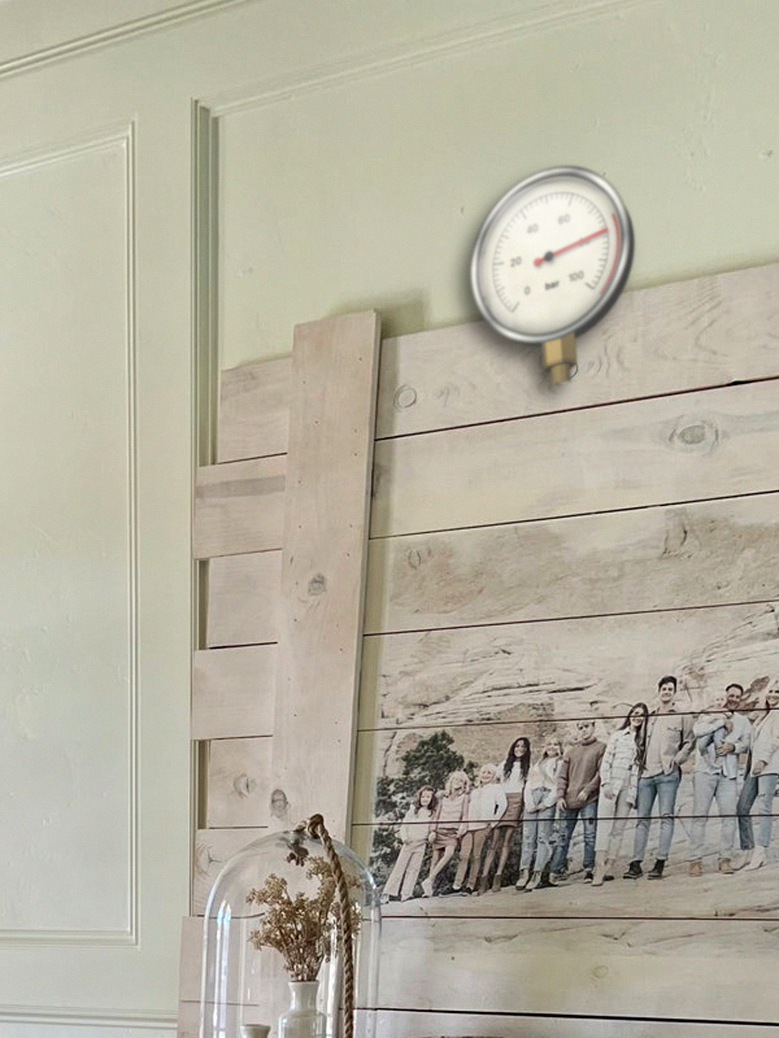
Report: 80bar
